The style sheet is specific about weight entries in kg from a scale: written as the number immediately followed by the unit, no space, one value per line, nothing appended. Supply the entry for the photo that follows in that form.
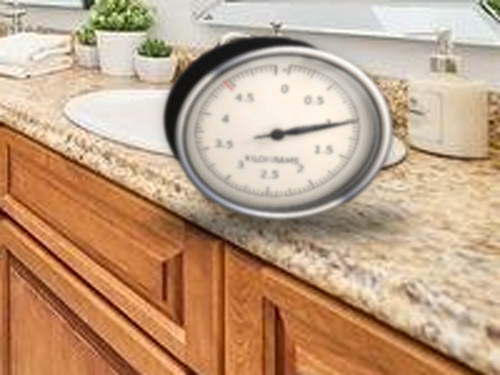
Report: 1kg
